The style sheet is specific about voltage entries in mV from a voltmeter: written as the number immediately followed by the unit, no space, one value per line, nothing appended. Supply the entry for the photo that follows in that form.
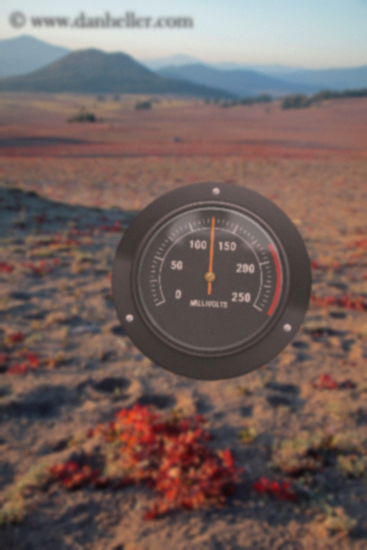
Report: 125mV
